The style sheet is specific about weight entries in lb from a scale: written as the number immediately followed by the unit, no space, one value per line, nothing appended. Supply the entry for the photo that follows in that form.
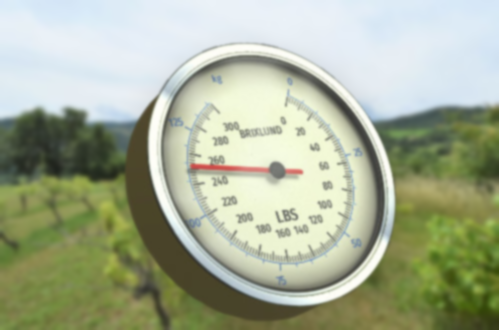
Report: 250lb
